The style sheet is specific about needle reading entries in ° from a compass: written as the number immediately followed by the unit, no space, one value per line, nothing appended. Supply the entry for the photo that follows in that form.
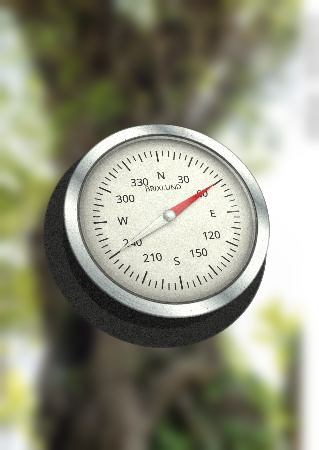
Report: 60°
